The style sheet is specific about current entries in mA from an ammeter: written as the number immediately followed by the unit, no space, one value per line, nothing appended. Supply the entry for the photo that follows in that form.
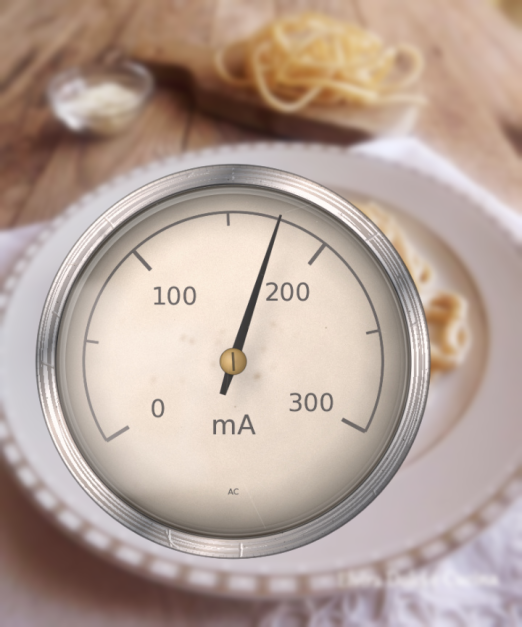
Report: 175mA
